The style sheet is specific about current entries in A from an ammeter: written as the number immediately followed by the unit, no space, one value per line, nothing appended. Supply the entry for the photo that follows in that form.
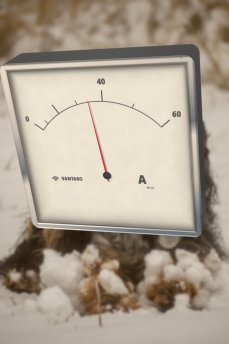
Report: 35A
